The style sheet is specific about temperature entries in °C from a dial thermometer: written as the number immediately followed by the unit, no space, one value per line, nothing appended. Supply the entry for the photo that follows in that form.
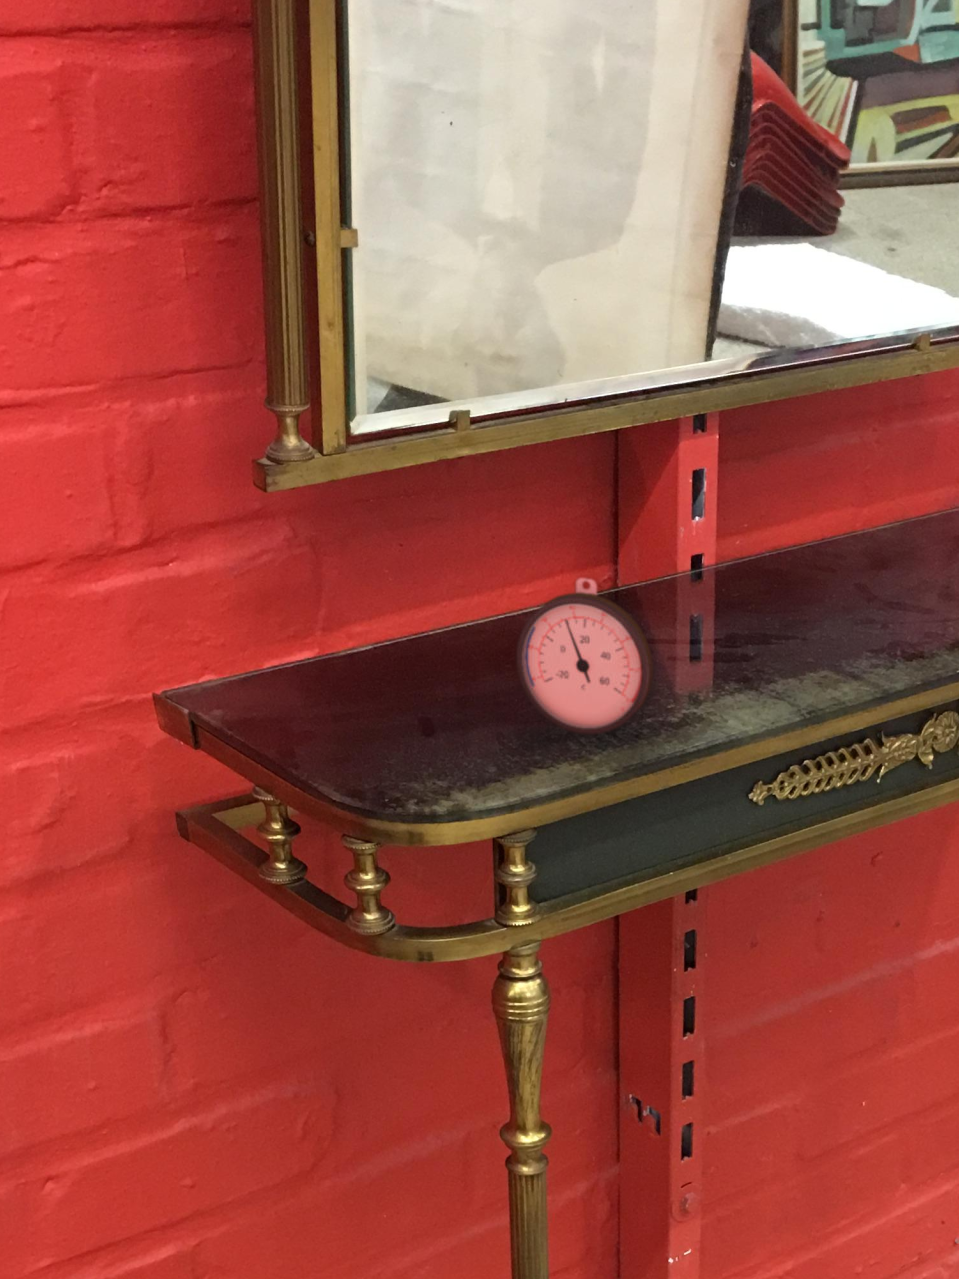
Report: 12°C
